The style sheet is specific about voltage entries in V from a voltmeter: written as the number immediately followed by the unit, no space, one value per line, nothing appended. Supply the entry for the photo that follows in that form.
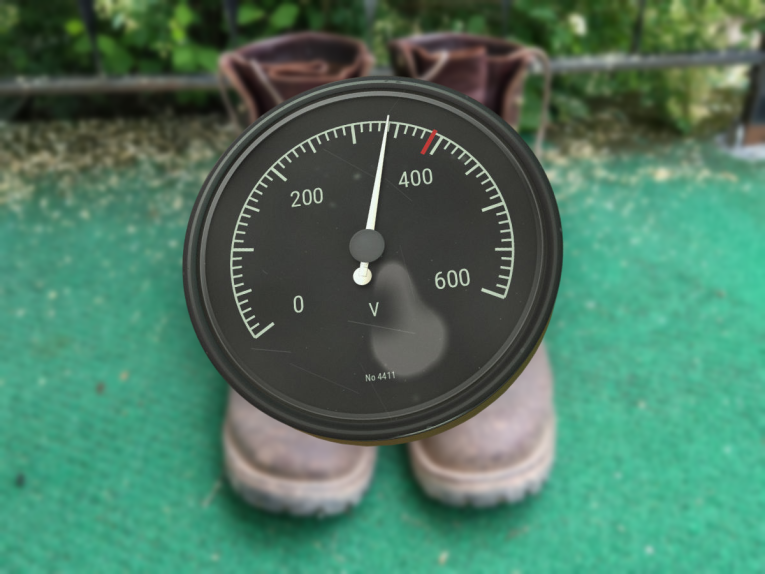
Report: 340V
